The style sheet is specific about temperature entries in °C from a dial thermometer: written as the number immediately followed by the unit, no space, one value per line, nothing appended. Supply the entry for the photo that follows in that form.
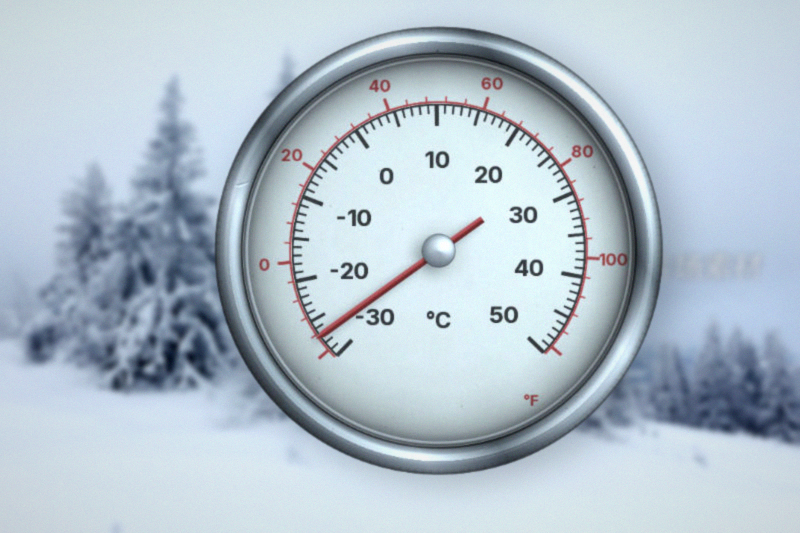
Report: -27°C
